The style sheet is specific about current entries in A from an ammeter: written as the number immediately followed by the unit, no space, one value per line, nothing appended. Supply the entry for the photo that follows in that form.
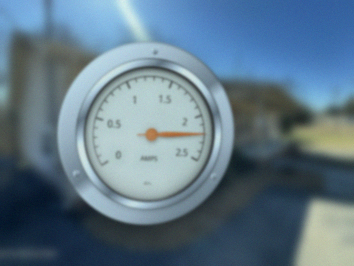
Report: 2.2A
